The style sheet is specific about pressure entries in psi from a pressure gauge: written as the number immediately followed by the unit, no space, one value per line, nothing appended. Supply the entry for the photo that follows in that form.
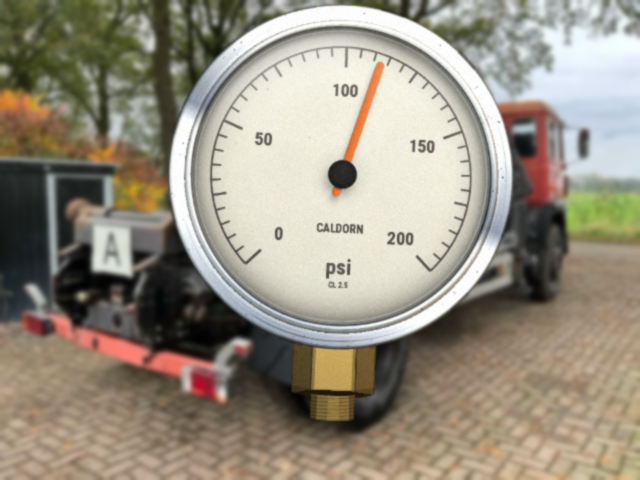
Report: 112.5psi
